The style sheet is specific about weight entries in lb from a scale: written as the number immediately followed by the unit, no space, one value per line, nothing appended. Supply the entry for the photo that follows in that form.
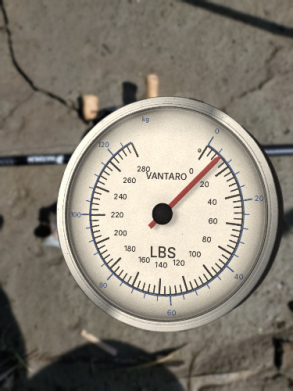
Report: 12lb
